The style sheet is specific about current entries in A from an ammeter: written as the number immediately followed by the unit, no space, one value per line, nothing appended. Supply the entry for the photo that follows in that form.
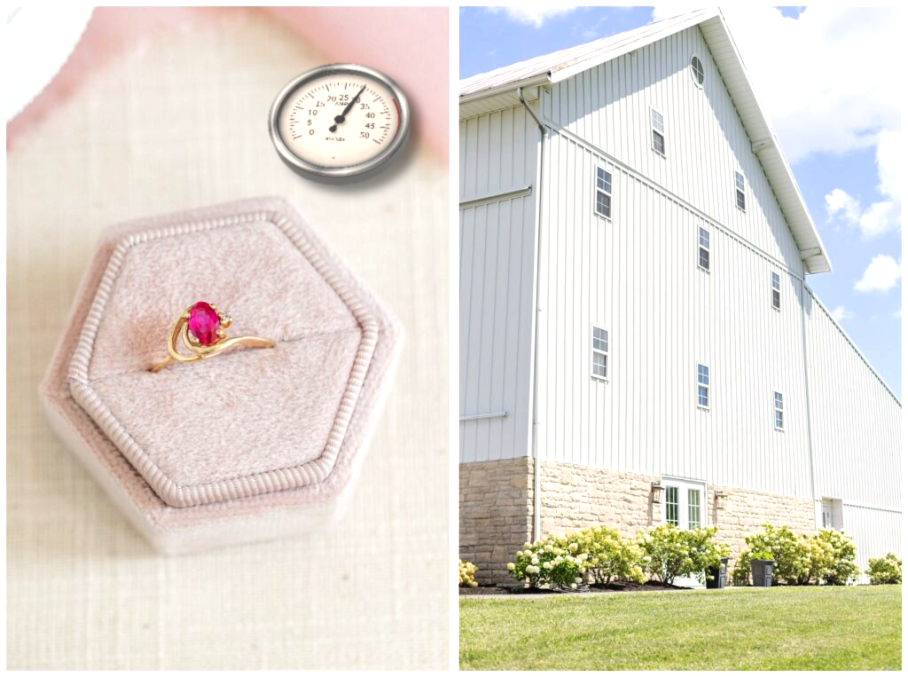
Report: 30A
